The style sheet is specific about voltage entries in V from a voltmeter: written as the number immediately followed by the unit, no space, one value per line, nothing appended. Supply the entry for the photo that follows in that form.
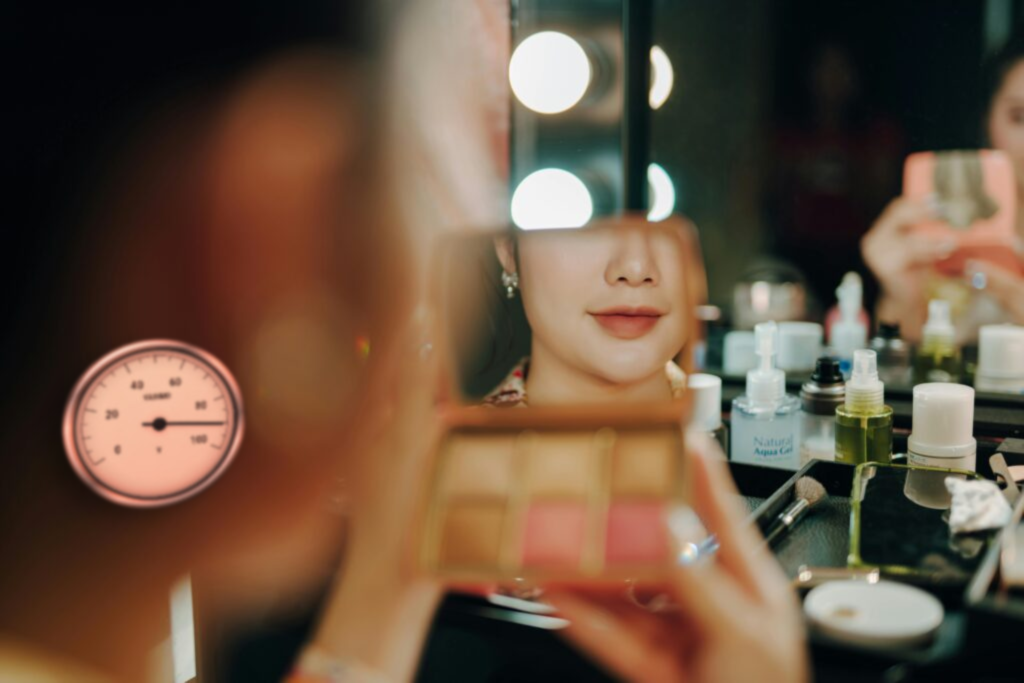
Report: 90V
